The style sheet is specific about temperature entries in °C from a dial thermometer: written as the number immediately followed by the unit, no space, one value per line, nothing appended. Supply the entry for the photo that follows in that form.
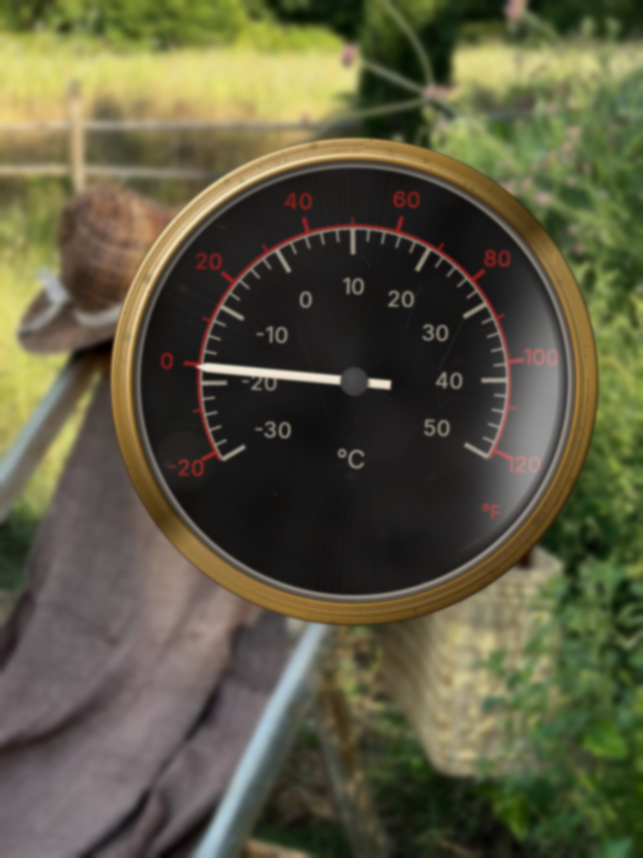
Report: -18°C
